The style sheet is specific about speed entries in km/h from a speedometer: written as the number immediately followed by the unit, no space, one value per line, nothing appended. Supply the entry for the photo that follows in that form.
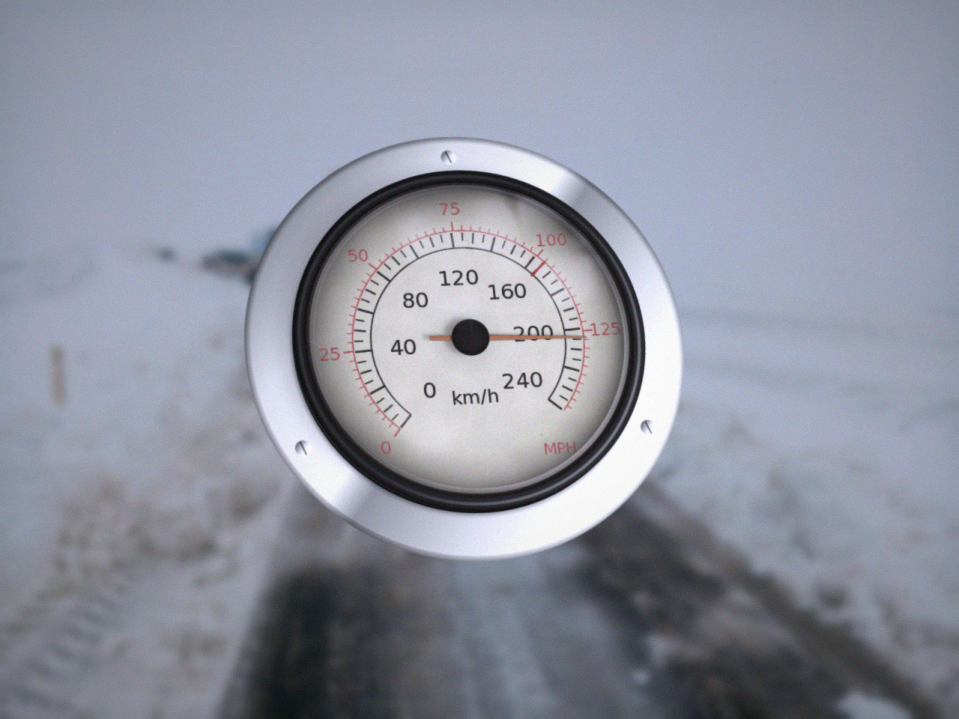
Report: 205km/h
